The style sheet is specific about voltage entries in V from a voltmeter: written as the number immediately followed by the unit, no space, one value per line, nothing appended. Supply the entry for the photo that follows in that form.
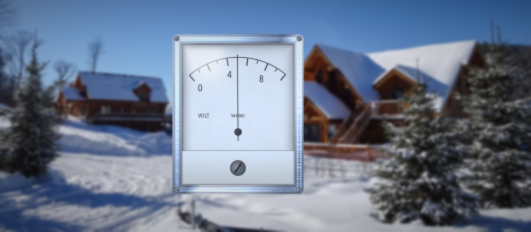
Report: 5V
